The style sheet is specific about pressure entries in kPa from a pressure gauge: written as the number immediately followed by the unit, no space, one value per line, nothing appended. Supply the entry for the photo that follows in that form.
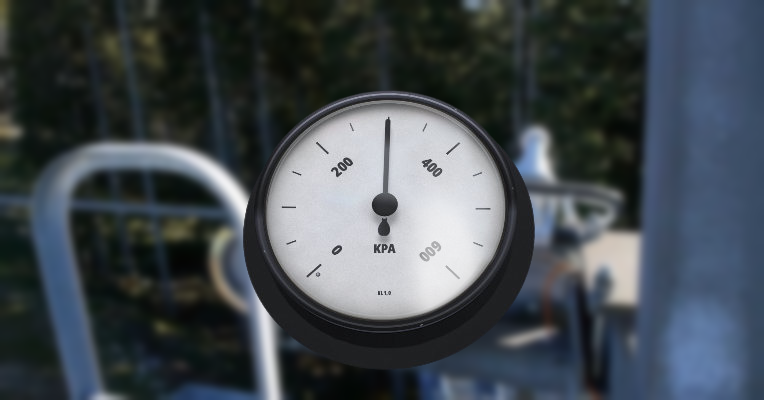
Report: 300kPa
